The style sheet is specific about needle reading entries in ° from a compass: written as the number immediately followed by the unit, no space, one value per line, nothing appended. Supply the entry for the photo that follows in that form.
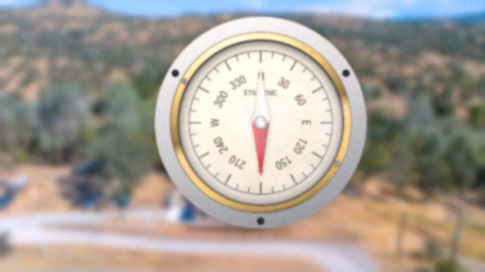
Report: 180°
